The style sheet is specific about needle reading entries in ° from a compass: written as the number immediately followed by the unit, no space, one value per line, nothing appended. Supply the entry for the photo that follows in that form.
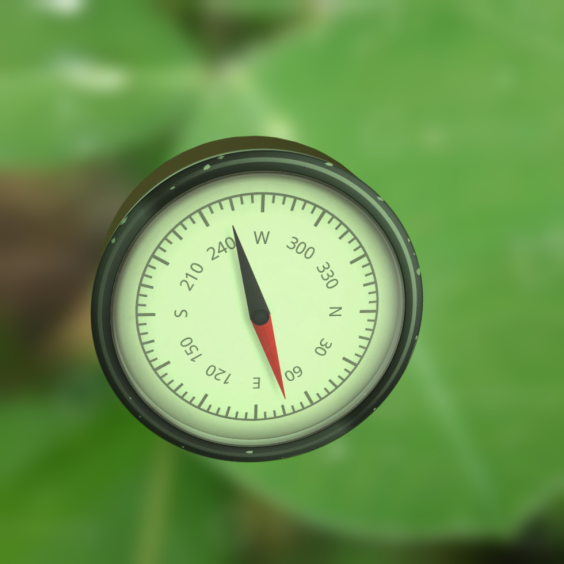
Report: 72.5°
